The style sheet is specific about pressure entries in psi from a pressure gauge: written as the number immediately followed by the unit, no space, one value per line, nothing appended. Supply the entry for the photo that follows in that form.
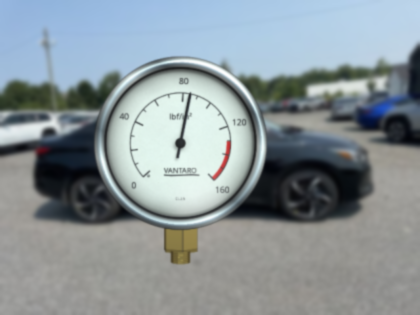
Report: 85psi
